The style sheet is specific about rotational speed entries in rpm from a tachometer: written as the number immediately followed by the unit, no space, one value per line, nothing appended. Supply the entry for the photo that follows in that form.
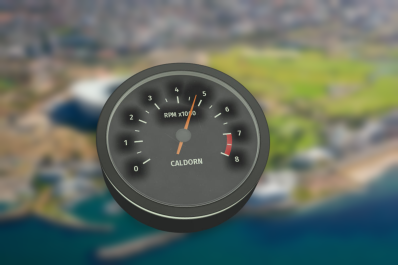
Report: 4750rpm
